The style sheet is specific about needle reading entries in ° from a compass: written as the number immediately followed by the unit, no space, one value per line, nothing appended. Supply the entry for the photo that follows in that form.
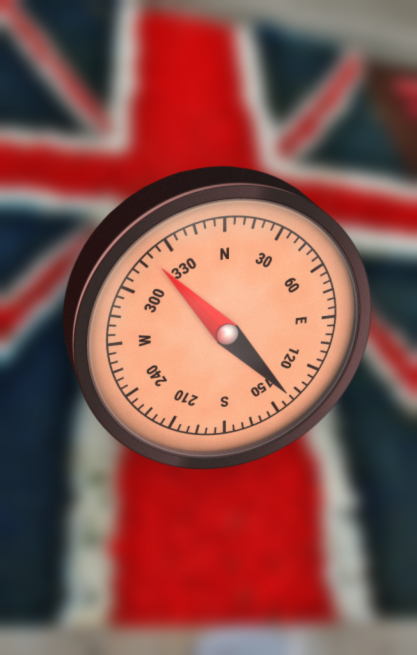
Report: 320°
